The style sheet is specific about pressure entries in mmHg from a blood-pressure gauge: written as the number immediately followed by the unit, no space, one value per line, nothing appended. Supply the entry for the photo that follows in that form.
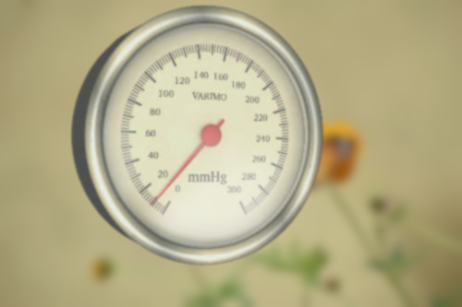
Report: 10mmHg
